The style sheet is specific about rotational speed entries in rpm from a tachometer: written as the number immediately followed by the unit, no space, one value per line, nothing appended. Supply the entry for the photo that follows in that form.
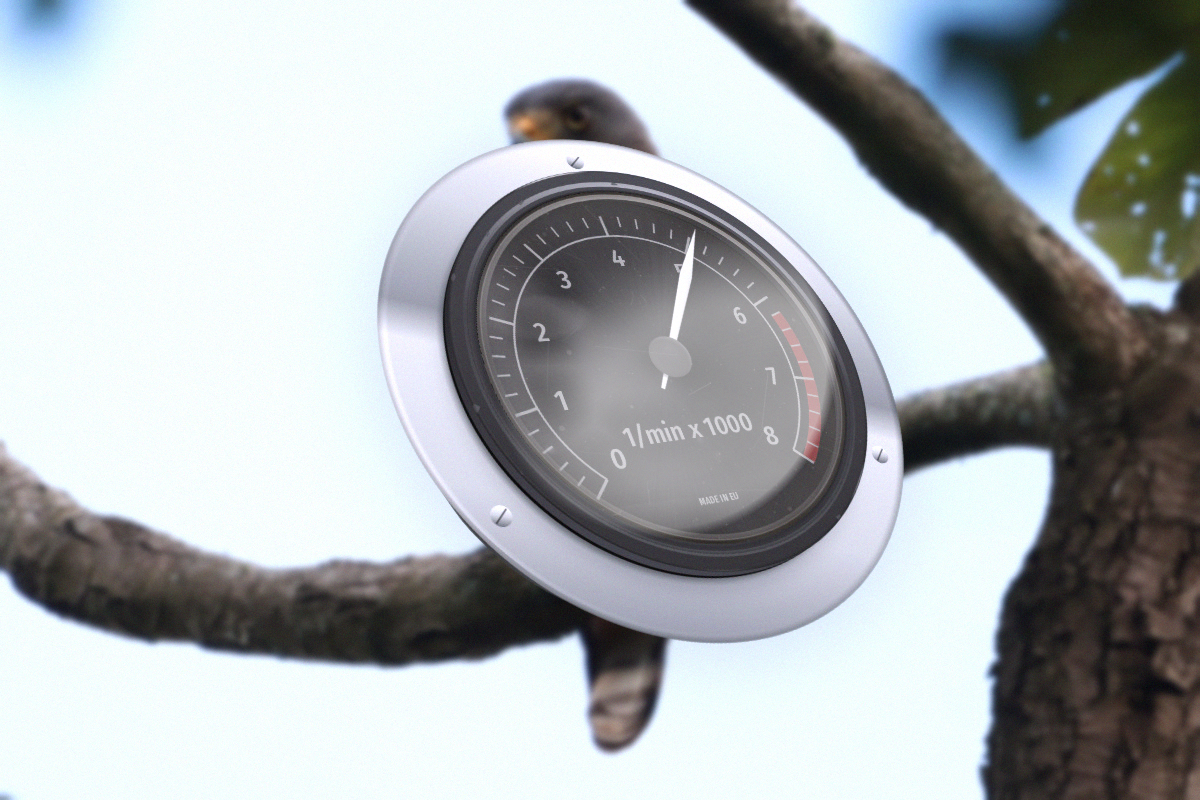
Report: 5000rpm
